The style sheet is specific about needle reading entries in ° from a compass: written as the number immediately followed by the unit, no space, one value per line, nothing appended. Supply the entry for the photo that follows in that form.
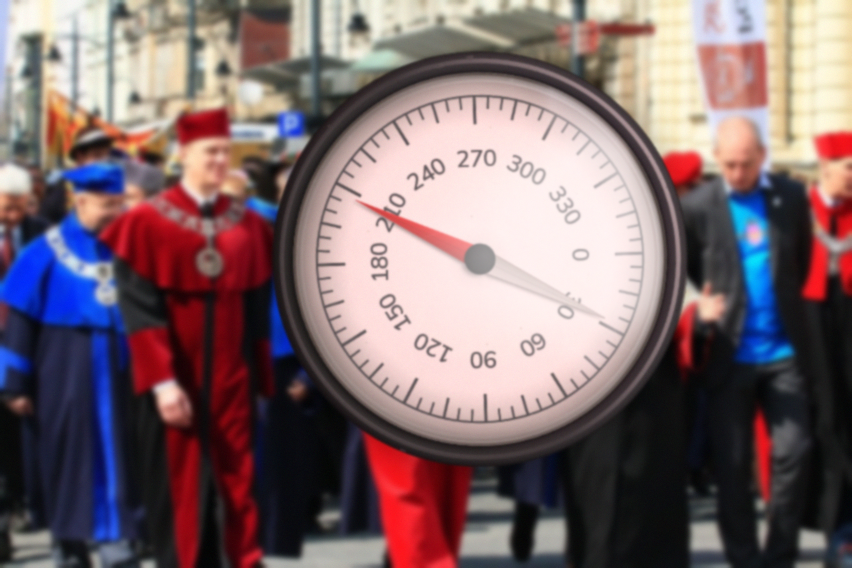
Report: 207.5°
